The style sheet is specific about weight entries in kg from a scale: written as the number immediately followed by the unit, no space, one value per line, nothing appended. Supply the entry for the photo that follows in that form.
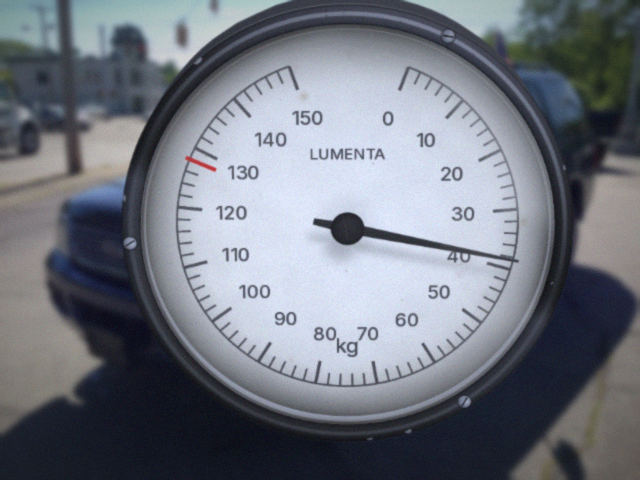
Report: 38kg
